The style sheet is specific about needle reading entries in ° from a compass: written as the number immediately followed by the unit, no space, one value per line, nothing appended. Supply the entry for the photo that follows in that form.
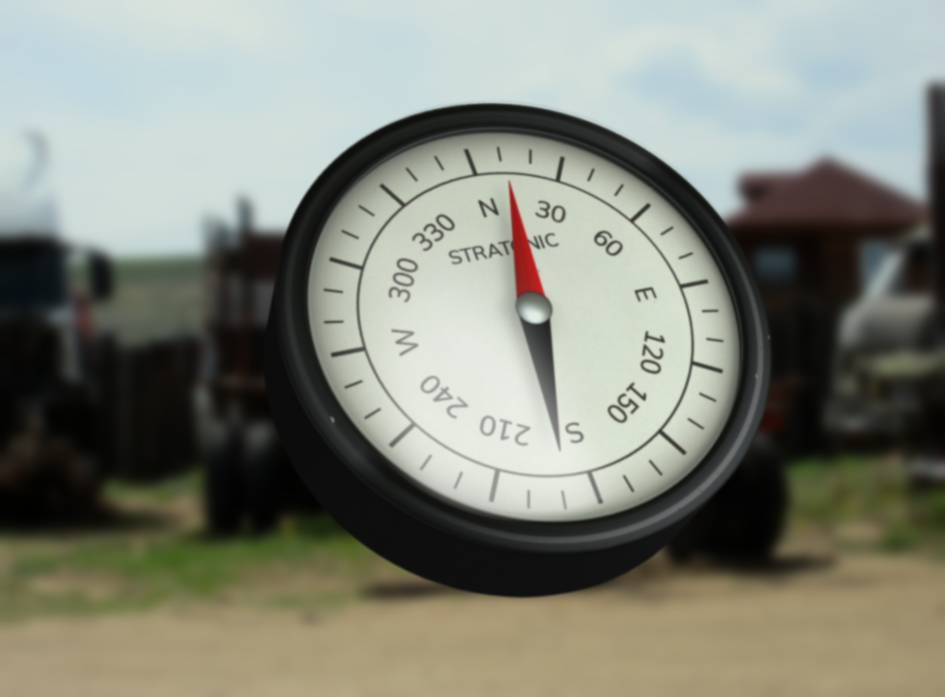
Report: 10°
